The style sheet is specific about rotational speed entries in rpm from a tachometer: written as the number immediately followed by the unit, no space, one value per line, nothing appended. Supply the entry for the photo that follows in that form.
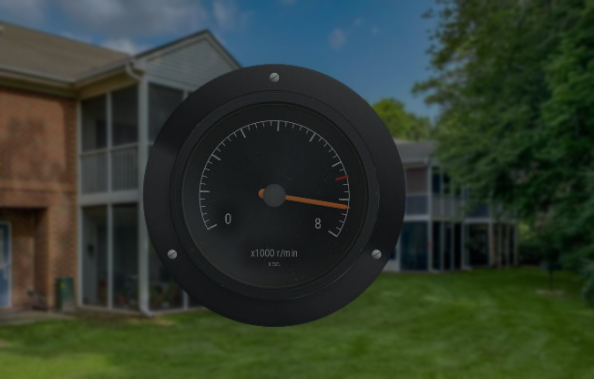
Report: 7200rpm
